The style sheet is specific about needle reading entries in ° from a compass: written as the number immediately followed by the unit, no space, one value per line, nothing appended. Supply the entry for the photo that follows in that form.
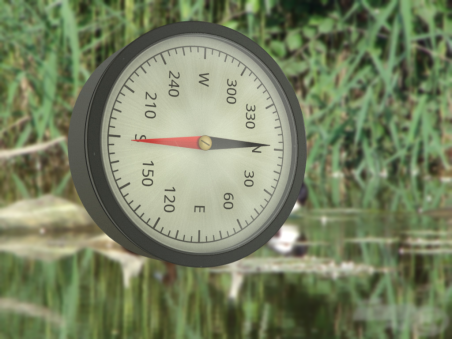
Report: 177.5°
